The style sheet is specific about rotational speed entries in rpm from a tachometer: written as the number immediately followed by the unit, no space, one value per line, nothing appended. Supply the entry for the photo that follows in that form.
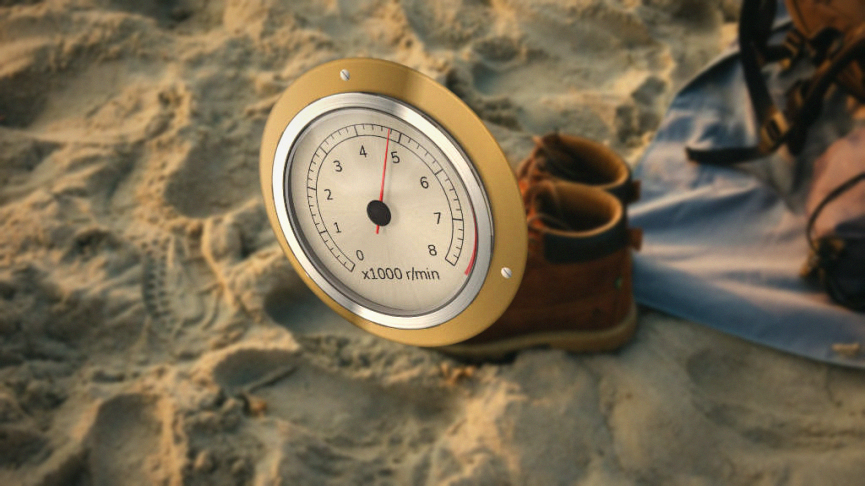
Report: 4800rpm
